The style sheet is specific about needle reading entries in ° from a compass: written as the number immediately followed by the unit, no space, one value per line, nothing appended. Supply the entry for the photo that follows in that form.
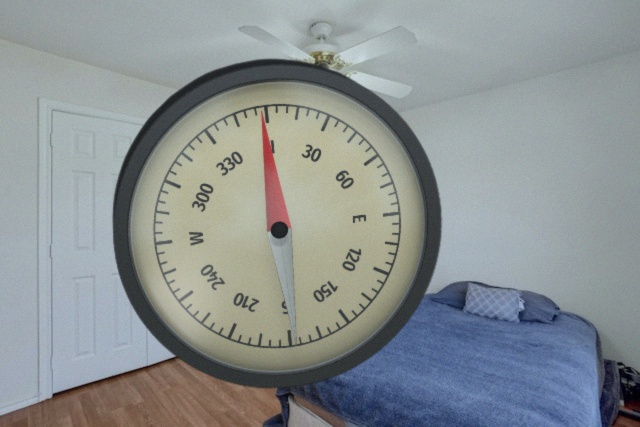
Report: 357.5°
